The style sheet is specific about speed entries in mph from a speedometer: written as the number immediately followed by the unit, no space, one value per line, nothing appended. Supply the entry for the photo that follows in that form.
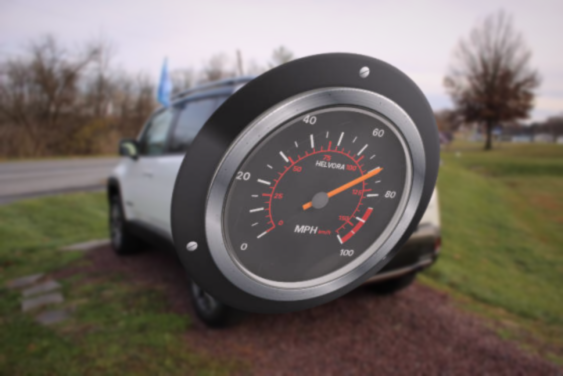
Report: 70mph
